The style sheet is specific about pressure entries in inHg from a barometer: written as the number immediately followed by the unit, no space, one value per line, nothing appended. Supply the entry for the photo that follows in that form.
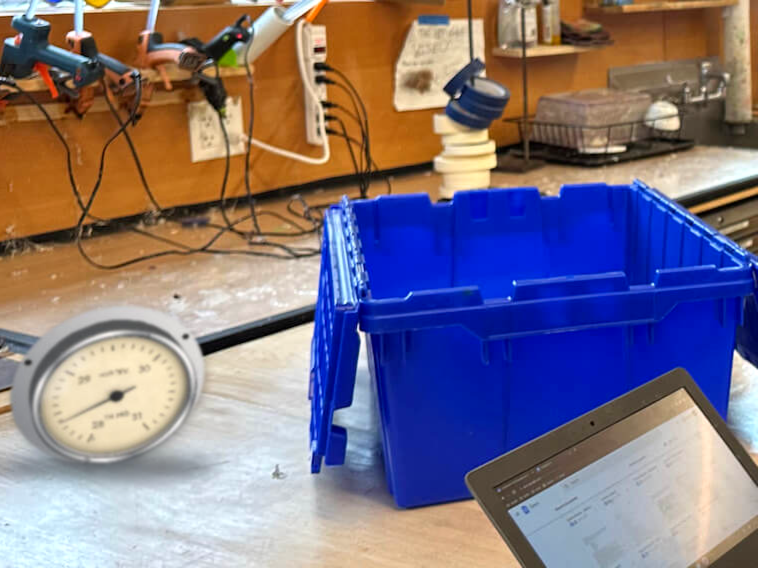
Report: 28.4inHg
